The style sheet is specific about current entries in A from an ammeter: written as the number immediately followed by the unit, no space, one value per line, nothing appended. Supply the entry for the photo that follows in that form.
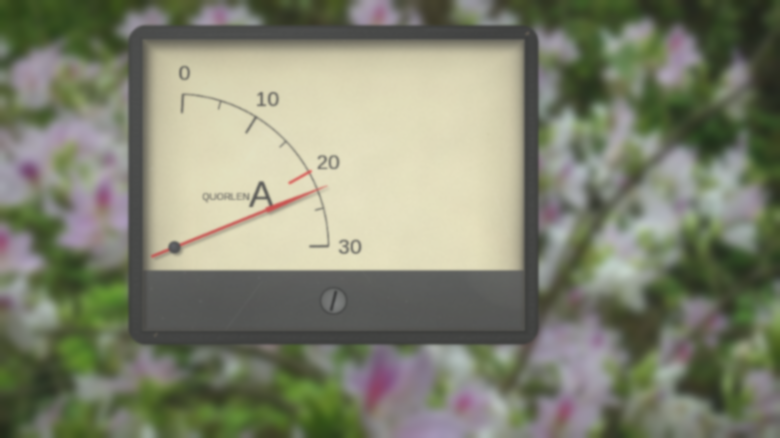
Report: 22.5A
